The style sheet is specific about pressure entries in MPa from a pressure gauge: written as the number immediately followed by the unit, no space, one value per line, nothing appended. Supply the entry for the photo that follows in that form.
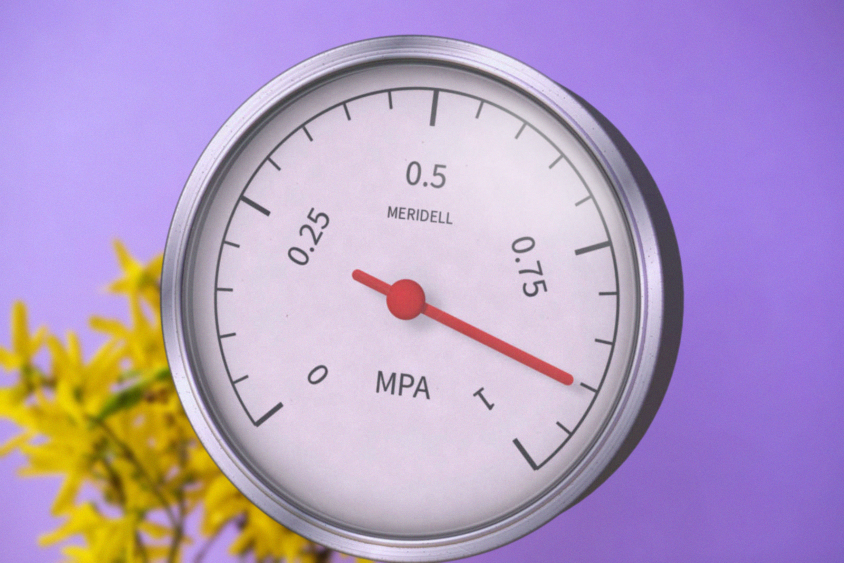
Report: 0.9MPa
